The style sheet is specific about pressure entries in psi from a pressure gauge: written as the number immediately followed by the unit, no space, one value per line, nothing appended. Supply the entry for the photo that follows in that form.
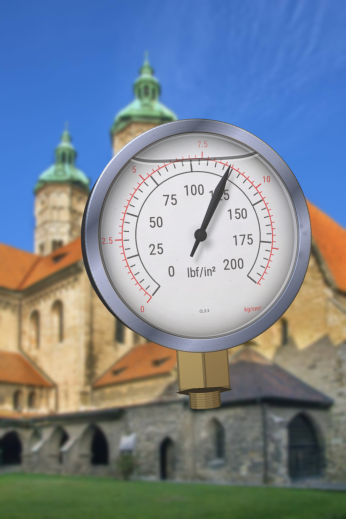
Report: 122.5psi
